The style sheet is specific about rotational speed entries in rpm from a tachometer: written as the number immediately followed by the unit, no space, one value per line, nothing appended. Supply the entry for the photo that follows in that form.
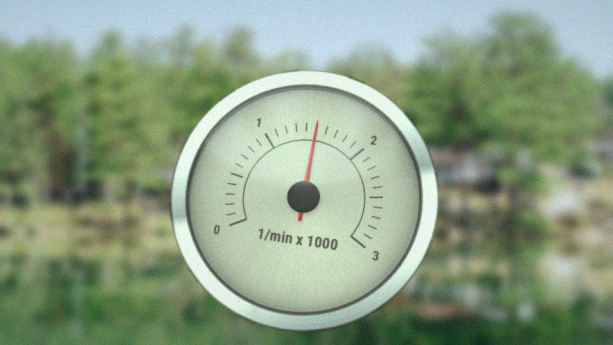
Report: 1500rpm
